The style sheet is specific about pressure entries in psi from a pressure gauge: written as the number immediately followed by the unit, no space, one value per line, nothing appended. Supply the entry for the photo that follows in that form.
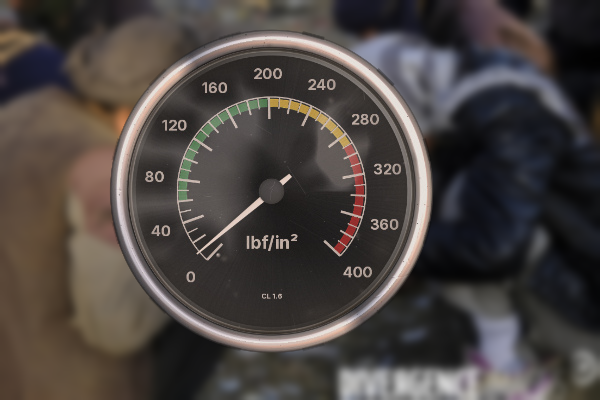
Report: 10psi
